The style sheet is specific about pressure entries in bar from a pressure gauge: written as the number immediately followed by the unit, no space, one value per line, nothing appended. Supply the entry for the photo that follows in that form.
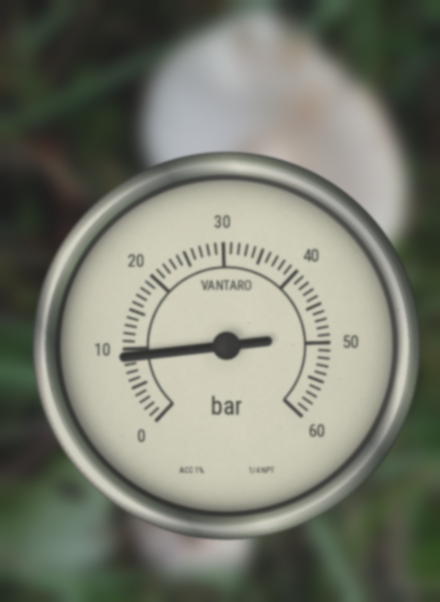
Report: 9bar
